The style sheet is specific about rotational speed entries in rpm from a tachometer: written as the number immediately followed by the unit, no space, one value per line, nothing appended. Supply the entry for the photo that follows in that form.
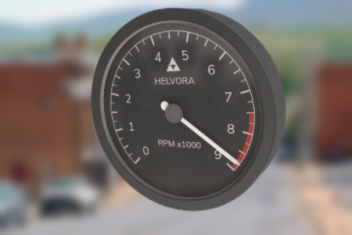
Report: 8750rpm
